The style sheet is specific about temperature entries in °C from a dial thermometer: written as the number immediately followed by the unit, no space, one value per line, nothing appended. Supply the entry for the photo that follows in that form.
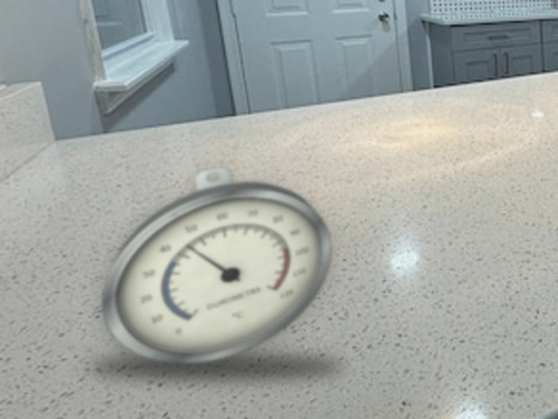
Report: 45°C
